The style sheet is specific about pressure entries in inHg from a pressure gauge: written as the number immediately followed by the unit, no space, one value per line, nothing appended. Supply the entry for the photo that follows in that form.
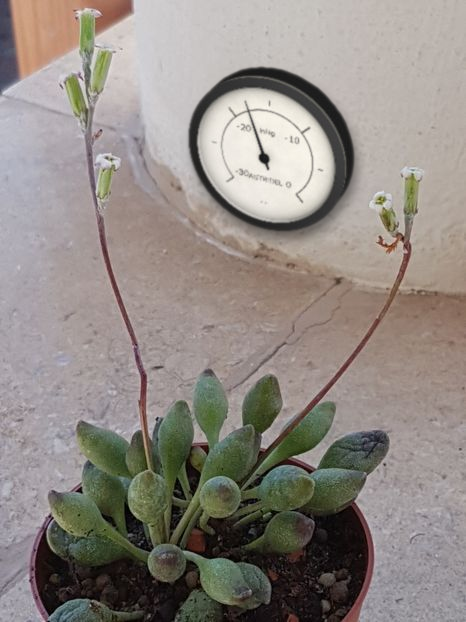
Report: -17.5inHg
